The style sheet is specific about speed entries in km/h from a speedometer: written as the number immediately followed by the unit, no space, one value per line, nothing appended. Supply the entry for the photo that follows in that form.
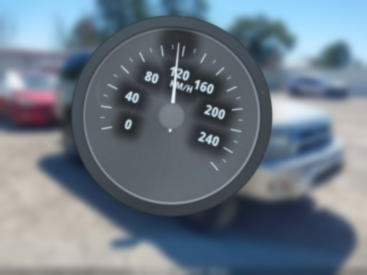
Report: 115km/h
